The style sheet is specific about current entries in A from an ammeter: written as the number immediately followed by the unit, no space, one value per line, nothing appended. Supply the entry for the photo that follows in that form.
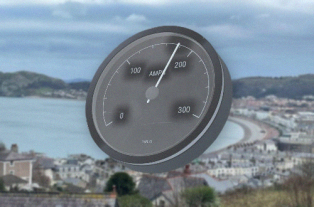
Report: 180A
